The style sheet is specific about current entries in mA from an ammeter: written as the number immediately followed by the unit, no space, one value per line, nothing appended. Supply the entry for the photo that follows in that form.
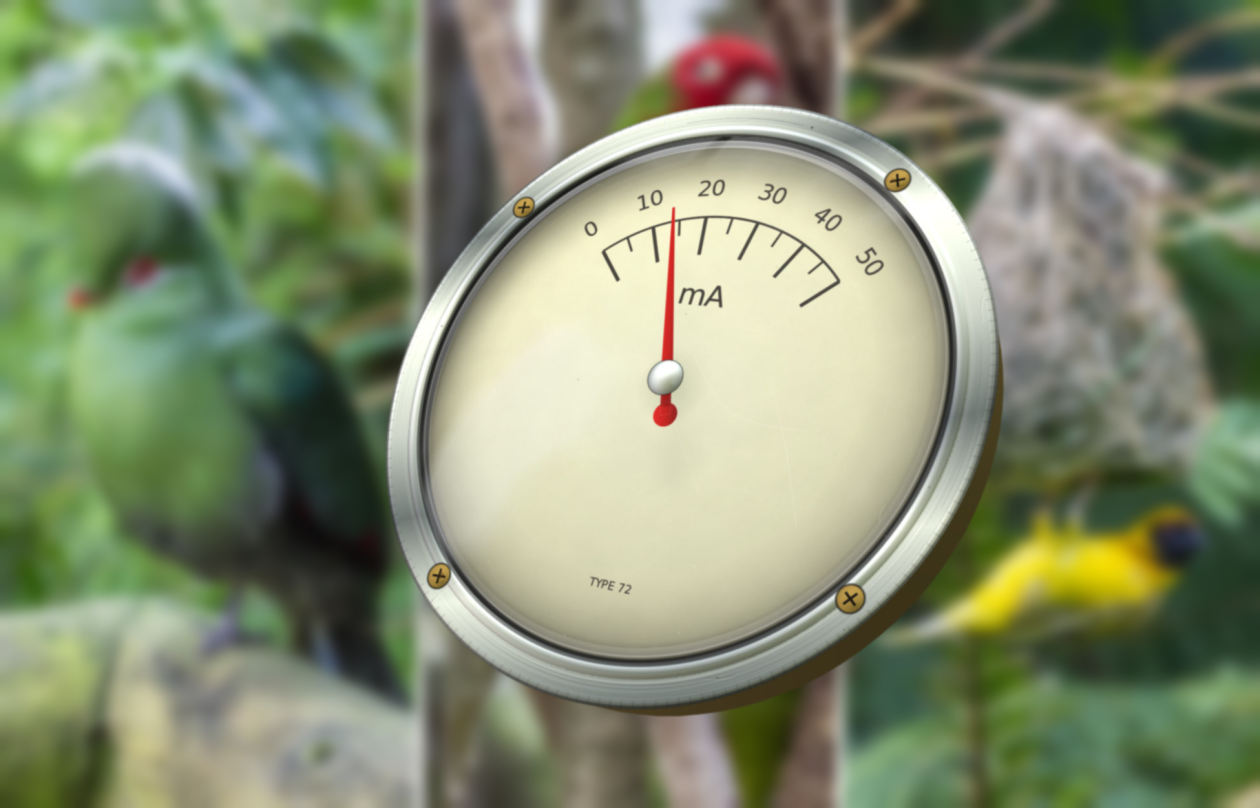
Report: 15mA
